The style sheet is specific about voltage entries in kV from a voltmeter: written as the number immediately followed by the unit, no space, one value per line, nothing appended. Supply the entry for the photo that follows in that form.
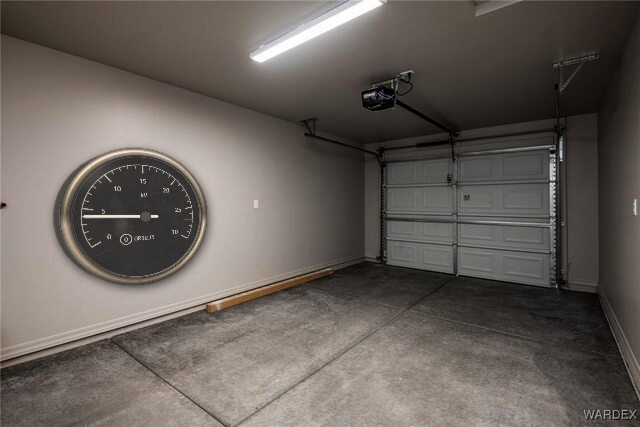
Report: 4kV
